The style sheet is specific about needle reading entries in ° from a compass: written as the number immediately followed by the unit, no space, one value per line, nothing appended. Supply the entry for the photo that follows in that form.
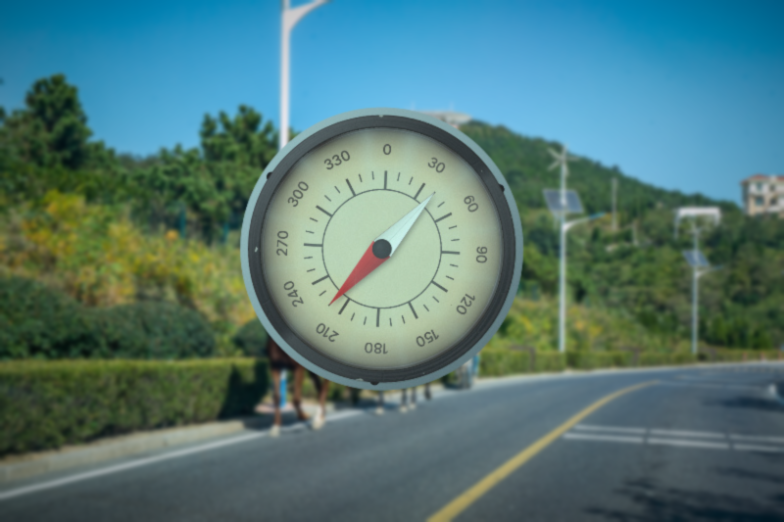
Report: 220°
